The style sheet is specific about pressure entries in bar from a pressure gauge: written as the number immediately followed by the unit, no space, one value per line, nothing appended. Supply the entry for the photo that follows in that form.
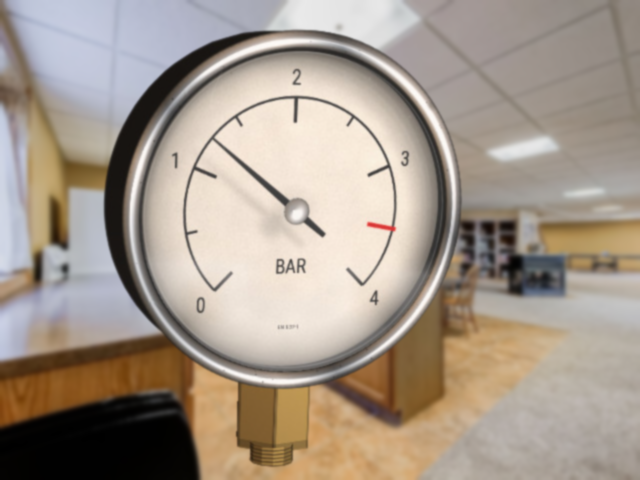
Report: 1.25bar
